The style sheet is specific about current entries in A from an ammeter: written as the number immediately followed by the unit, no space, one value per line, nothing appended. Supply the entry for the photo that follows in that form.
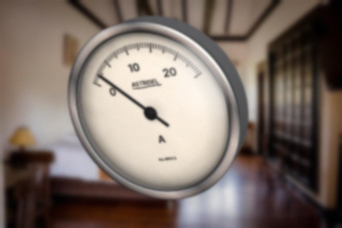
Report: 2.5A
